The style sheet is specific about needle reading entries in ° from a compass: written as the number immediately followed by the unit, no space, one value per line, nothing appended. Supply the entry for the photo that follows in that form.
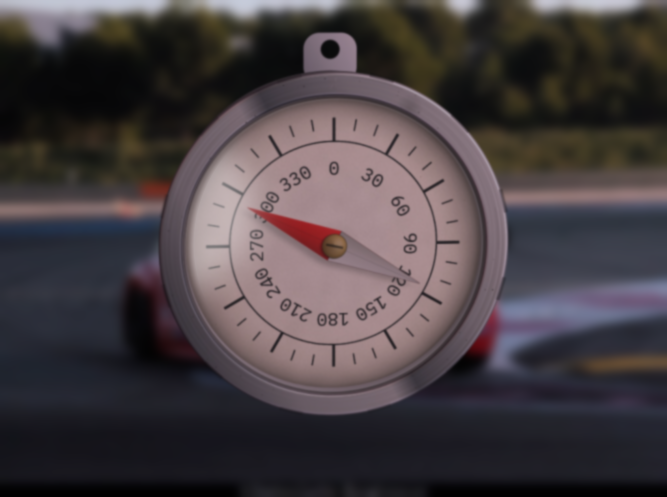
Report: 295°
